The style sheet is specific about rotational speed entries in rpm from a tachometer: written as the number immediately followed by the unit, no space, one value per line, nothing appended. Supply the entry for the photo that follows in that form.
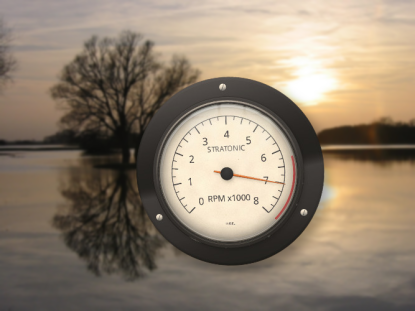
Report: 7000rpm
